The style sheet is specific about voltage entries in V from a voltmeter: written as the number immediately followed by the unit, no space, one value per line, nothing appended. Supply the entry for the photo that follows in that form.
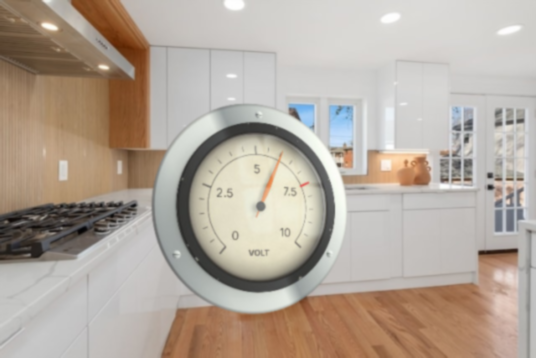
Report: 6V
